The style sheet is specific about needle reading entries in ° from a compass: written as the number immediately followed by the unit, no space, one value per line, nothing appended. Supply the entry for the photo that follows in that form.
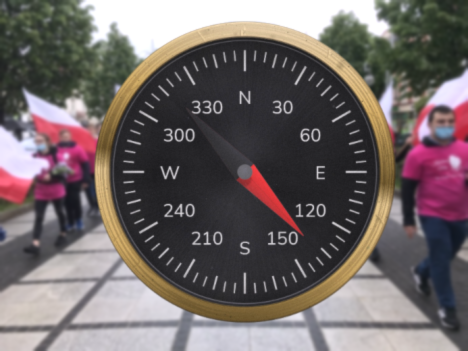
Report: 137.5°
